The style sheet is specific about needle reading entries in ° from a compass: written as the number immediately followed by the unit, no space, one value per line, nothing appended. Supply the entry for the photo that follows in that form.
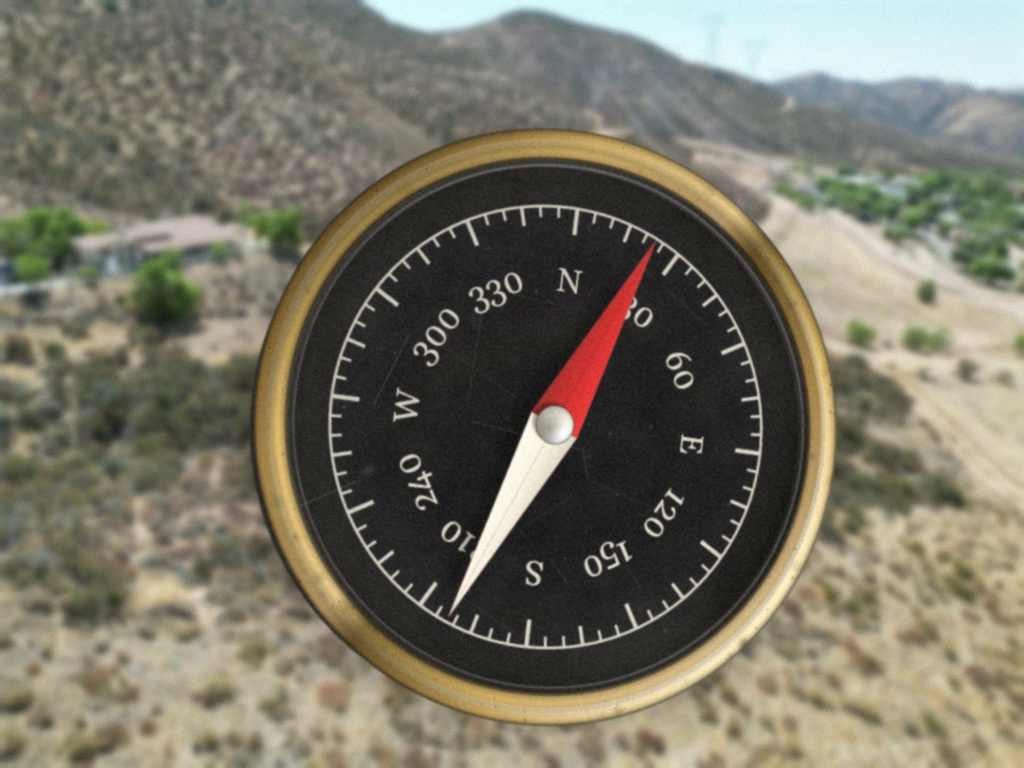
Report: 22.5°
